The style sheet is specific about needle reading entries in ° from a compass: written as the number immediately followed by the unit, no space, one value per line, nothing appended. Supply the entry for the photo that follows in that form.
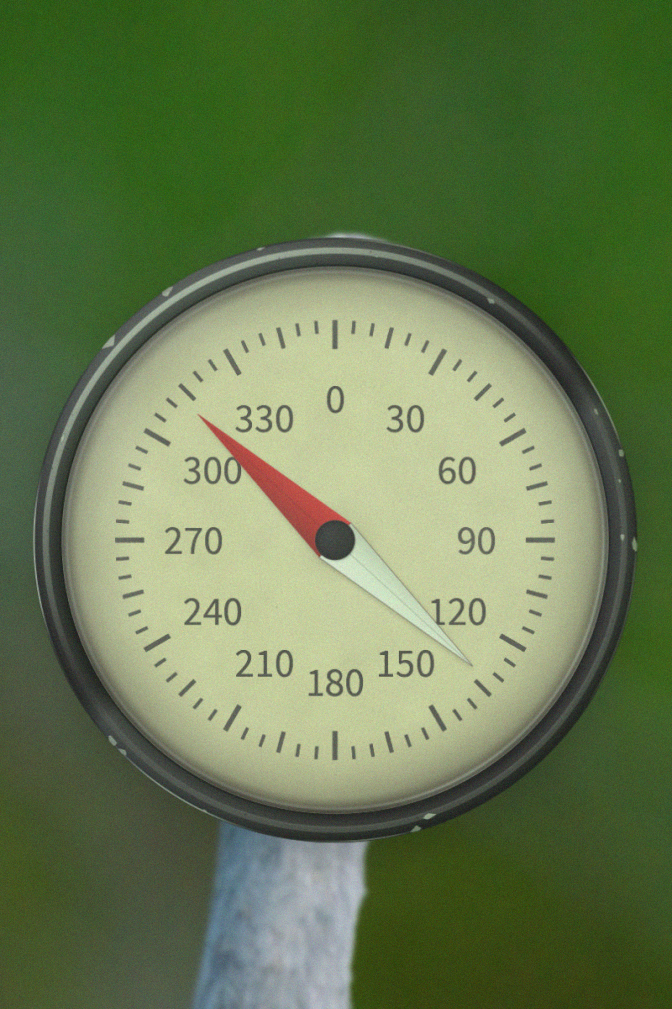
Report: 312.5°
